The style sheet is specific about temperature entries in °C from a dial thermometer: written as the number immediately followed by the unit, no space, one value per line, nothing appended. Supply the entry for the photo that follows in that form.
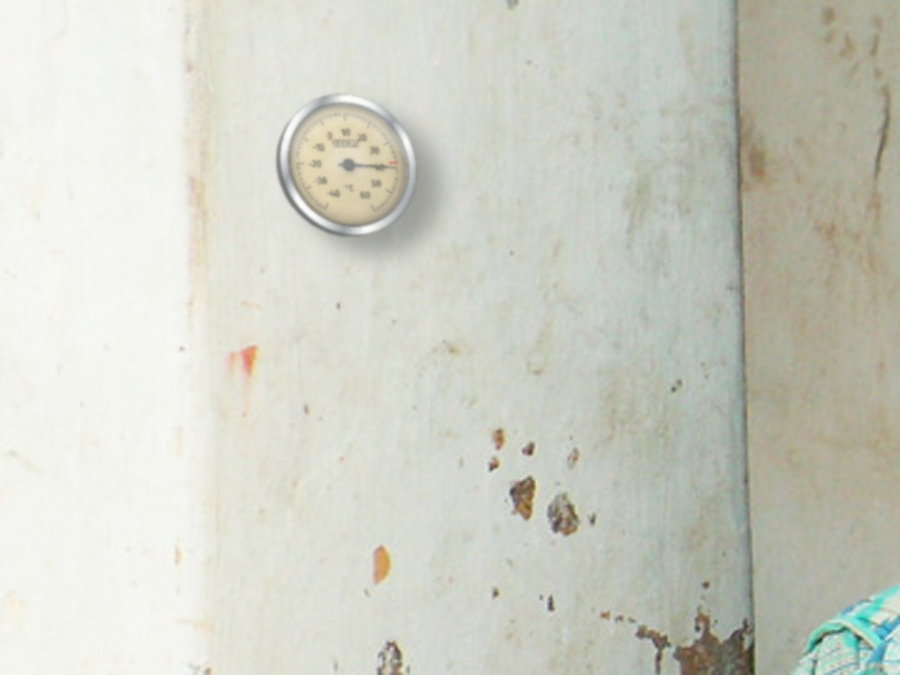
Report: 40°C
